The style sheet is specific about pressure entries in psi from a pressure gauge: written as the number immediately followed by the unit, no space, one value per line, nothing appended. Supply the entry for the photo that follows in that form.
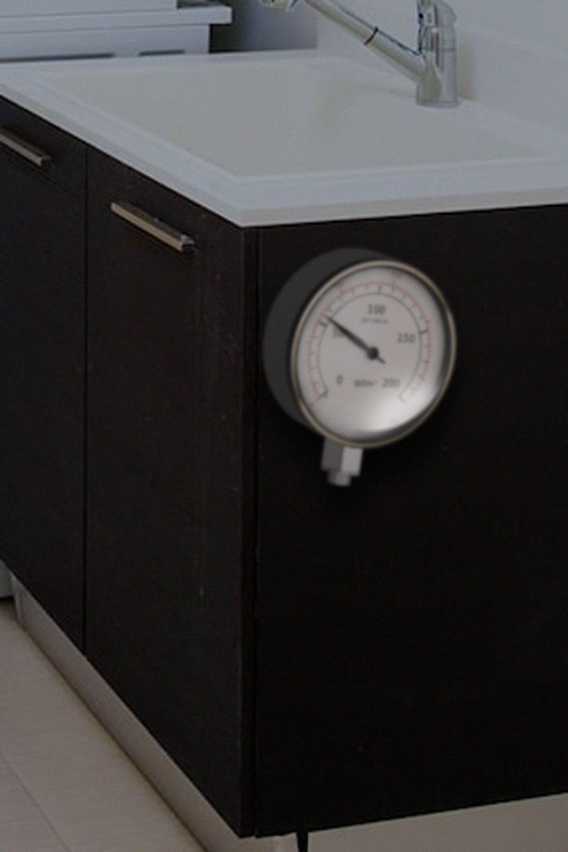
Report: 55psi
